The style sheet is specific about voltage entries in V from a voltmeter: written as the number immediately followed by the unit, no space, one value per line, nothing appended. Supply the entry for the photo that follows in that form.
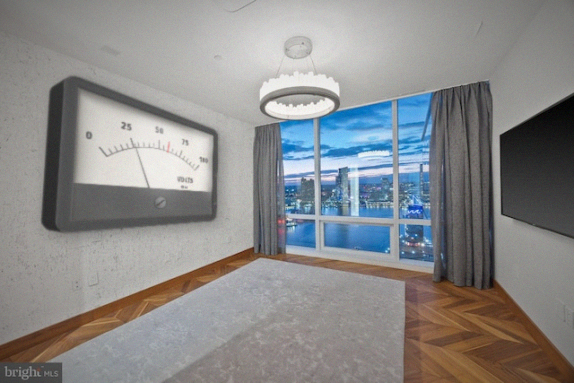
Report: 25V
